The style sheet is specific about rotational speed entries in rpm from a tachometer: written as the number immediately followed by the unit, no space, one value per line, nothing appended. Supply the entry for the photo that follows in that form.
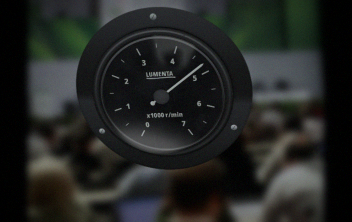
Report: 4750rpm
